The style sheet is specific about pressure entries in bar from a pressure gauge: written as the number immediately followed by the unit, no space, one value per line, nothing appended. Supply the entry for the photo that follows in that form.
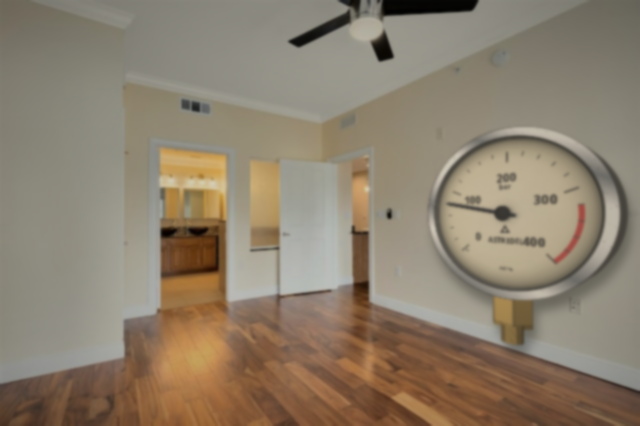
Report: 80bar
